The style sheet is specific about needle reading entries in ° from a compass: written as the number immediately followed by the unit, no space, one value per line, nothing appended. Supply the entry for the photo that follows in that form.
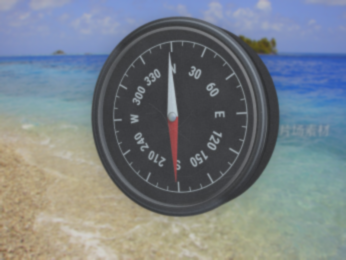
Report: 180°
